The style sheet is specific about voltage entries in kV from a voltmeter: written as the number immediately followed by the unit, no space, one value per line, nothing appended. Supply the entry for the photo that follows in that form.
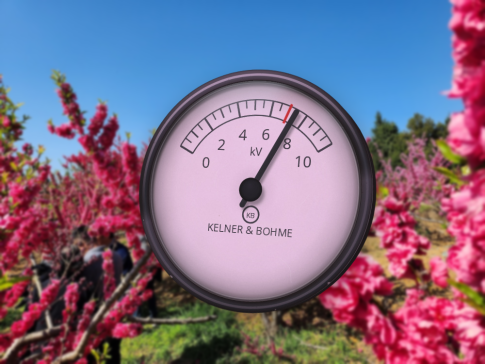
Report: 7.5kV
